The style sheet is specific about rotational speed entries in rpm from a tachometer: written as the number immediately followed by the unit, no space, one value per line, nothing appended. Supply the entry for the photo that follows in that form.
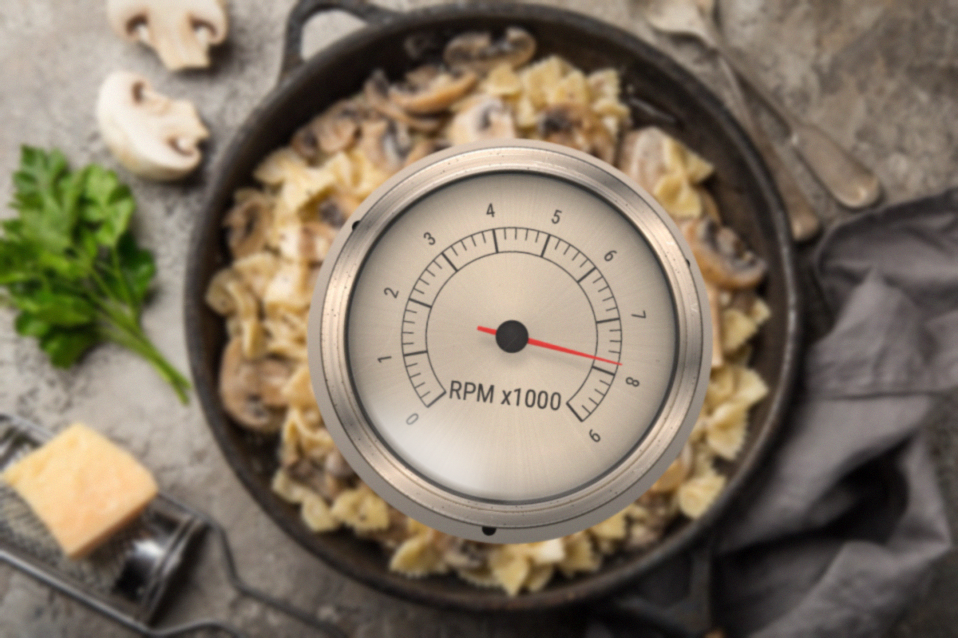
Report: 7800rpm
